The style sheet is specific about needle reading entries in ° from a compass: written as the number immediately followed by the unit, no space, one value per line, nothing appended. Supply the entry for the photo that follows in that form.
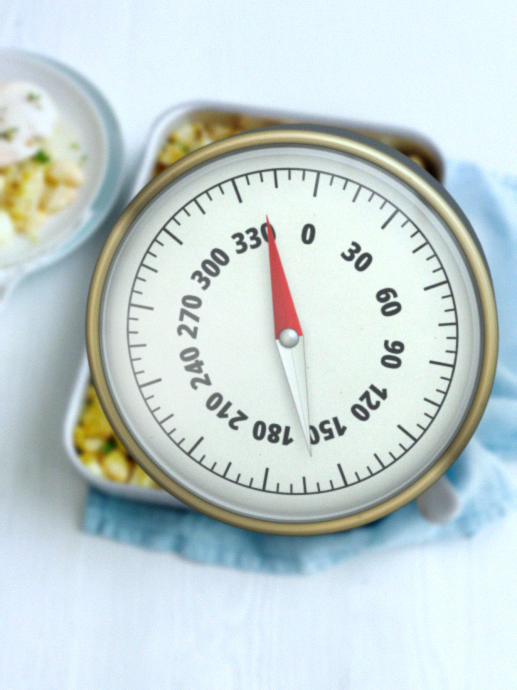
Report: 340°
